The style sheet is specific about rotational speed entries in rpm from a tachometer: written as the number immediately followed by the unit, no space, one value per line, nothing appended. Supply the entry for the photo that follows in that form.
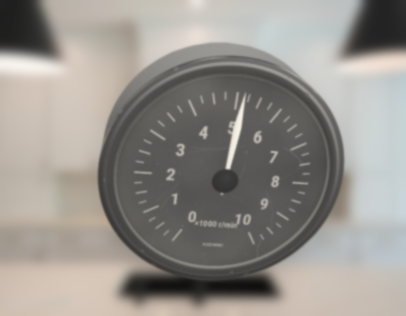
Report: 5125rpm
